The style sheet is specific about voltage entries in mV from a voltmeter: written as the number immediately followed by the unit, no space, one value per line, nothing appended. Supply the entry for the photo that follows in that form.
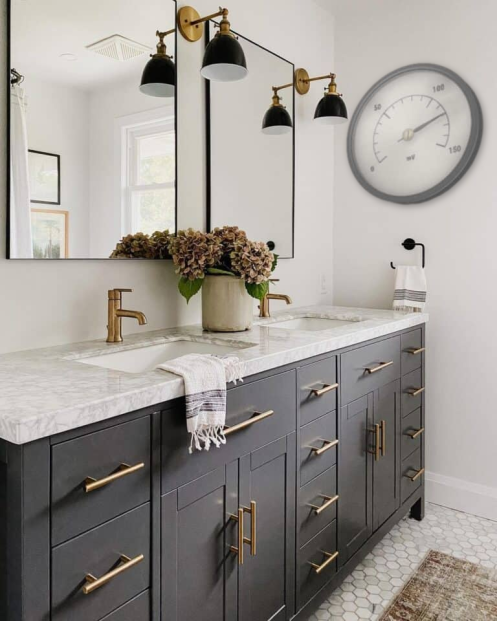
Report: 120mV
